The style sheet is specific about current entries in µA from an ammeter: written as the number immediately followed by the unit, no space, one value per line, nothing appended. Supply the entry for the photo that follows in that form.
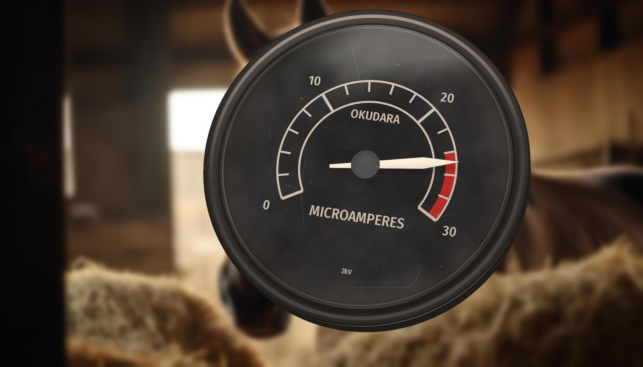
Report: 25µA
